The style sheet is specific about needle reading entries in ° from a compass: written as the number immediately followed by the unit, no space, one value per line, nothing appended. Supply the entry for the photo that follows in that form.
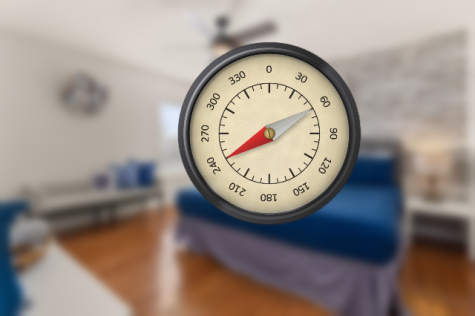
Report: 240°
